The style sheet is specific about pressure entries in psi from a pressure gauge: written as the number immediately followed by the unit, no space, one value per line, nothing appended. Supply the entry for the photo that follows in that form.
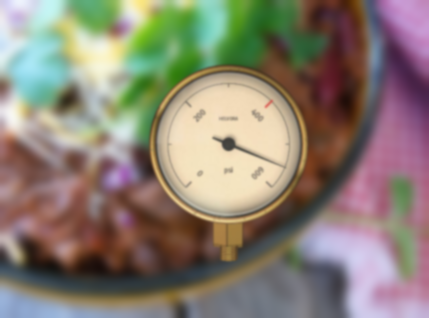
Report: 550psi
